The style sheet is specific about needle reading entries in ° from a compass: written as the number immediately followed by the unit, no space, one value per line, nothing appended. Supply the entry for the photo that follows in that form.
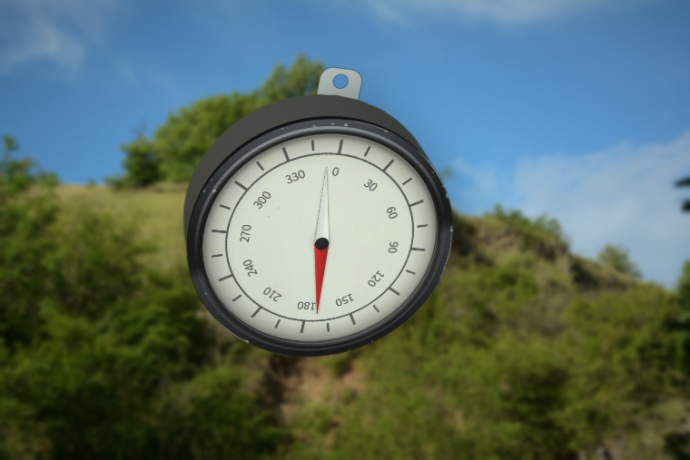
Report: 172.5°
